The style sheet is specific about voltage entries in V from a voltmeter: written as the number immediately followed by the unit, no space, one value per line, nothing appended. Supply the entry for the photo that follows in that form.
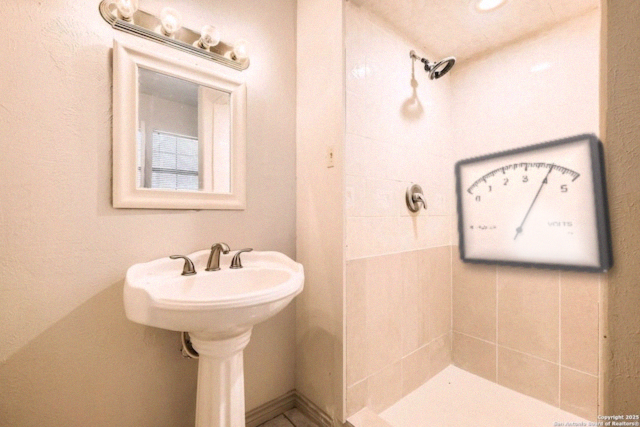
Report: 4V
